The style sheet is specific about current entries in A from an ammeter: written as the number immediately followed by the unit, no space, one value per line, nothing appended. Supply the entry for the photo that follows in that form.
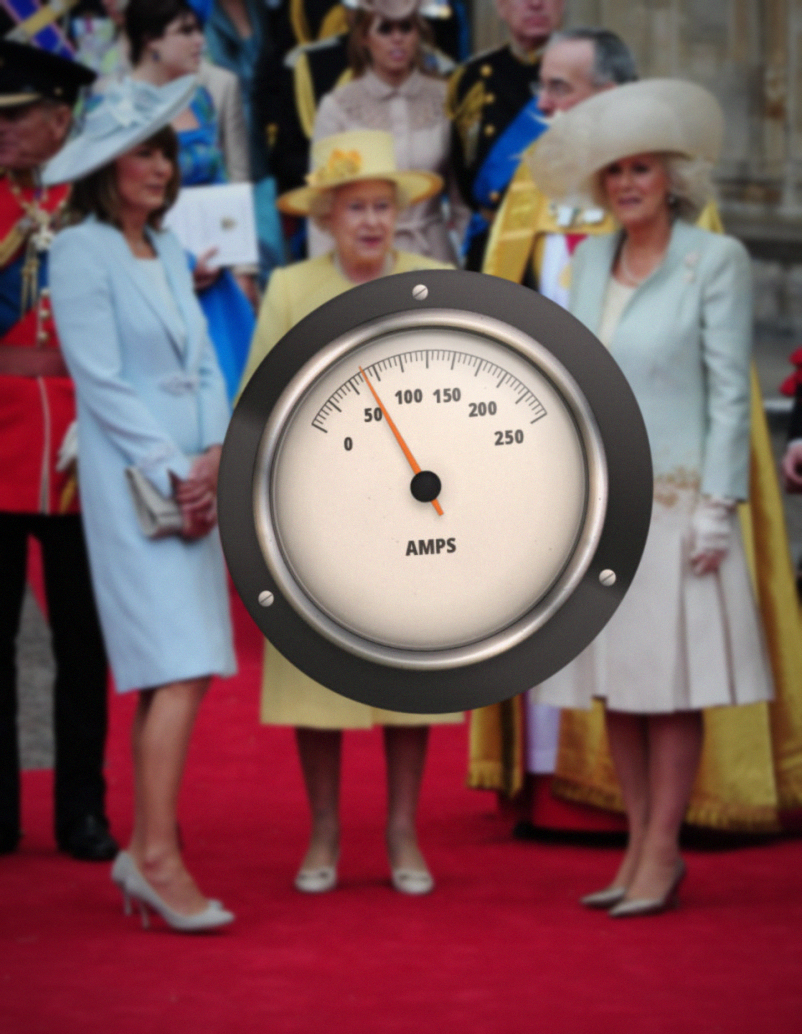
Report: 65A
